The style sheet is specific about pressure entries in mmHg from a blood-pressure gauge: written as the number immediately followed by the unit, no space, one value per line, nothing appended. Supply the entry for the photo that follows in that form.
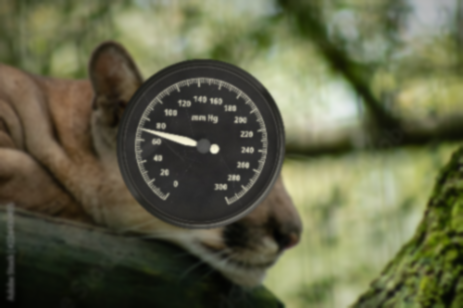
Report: 70mmHg
